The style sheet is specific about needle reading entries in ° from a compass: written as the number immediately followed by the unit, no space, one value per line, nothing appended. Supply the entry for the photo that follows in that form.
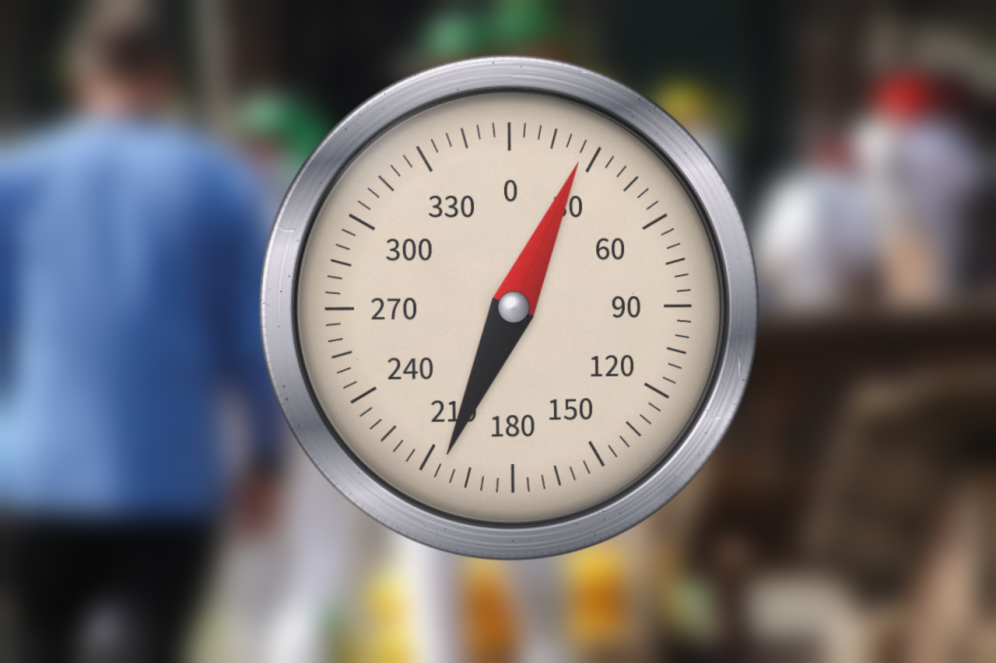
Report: 25°
